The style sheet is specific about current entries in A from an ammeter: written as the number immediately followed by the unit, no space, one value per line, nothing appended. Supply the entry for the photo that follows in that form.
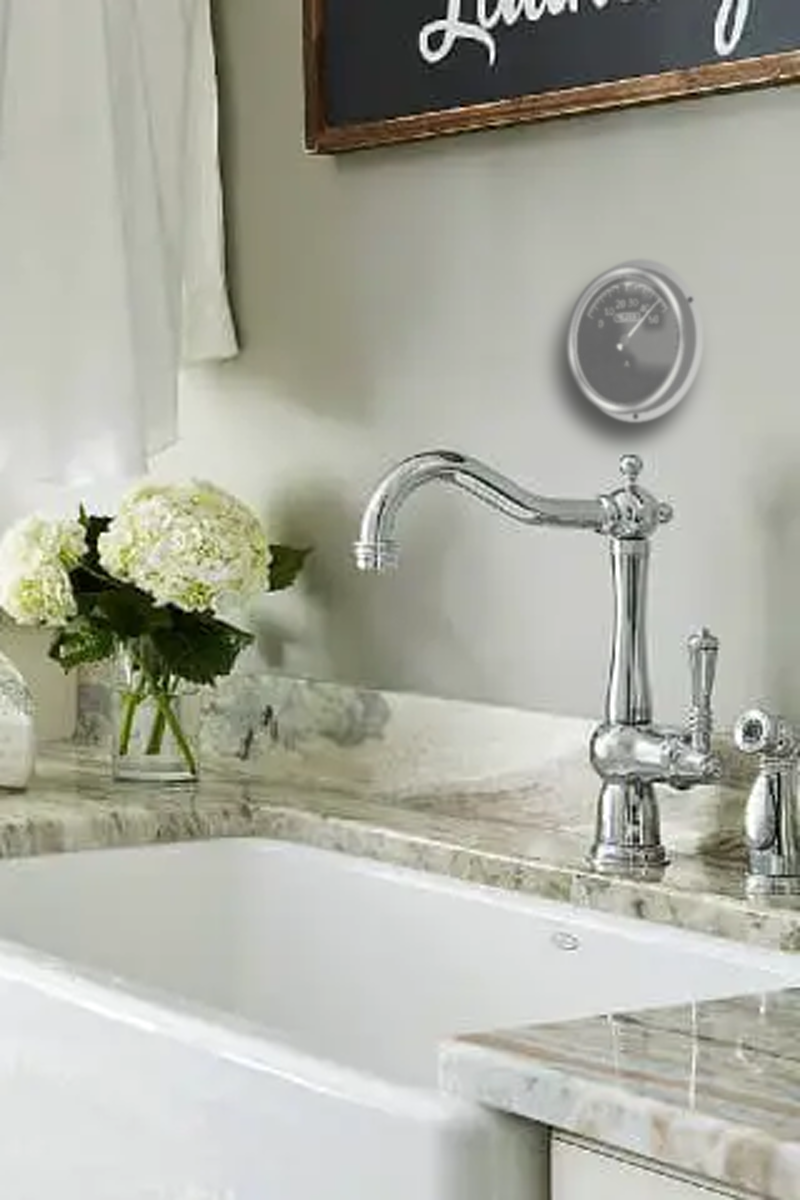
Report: 45A
